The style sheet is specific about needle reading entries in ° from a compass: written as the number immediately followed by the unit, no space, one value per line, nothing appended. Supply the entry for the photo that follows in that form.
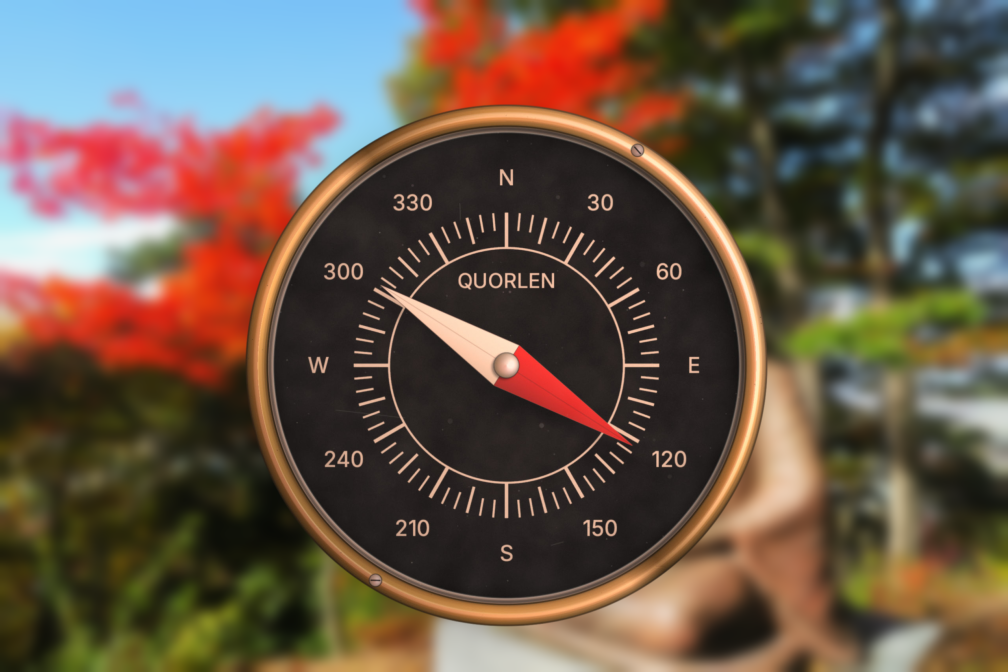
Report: 122.5°
